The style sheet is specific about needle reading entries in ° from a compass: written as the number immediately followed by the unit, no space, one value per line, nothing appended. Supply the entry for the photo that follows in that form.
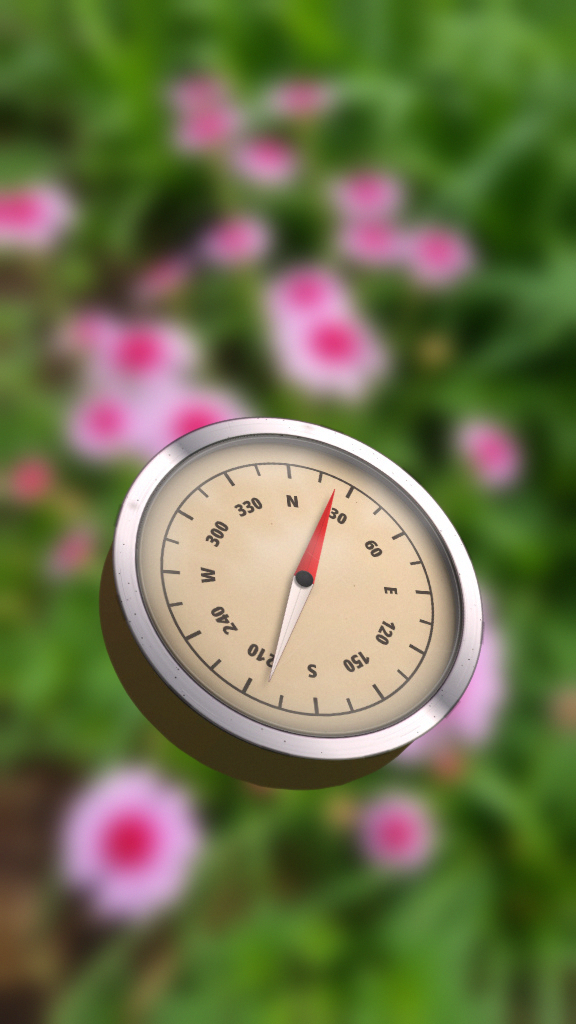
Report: 22.5°
